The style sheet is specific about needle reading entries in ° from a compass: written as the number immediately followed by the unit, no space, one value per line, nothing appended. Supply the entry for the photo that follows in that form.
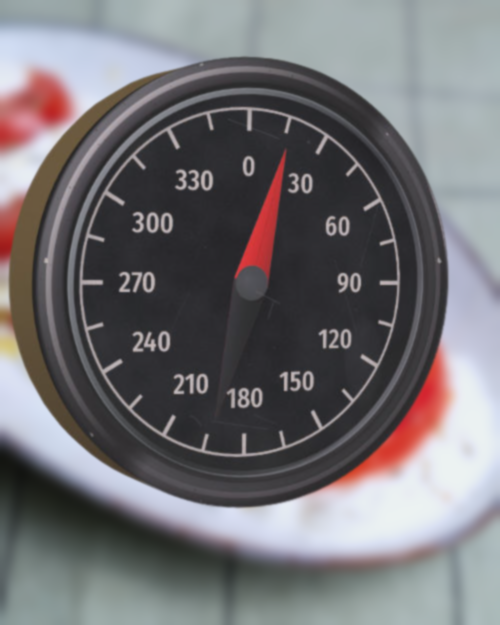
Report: 15°
